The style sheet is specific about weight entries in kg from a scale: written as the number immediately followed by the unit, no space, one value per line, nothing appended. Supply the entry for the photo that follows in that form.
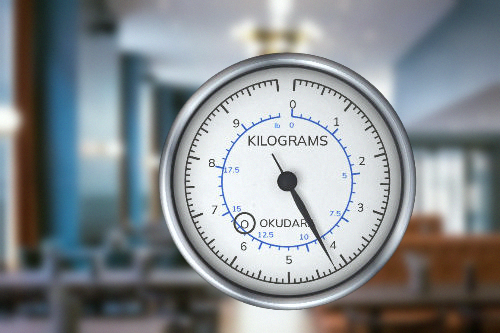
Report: 4.2kg
